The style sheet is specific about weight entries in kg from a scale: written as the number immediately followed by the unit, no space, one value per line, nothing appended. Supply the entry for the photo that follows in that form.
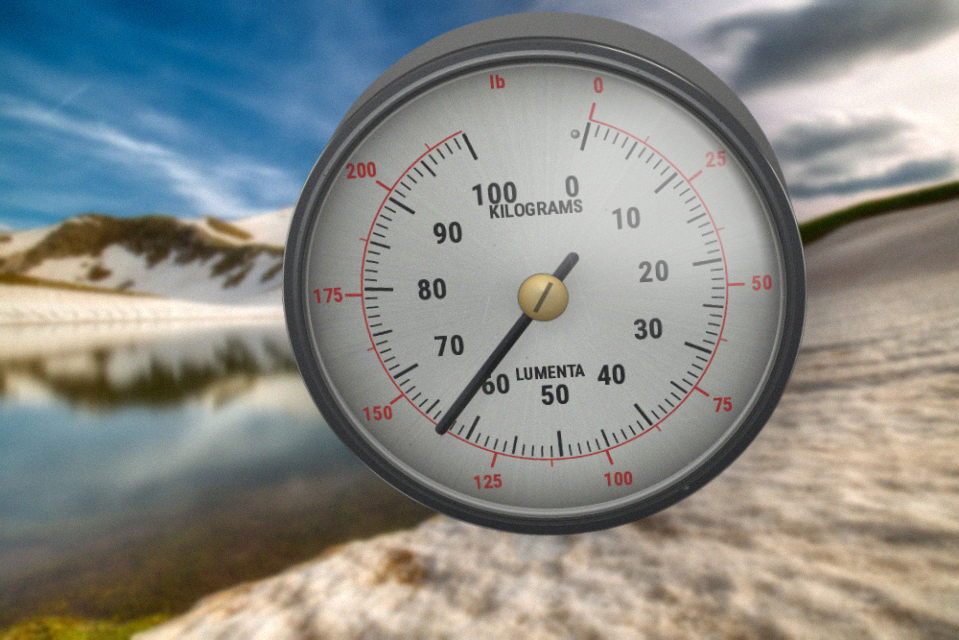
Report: 63kg
